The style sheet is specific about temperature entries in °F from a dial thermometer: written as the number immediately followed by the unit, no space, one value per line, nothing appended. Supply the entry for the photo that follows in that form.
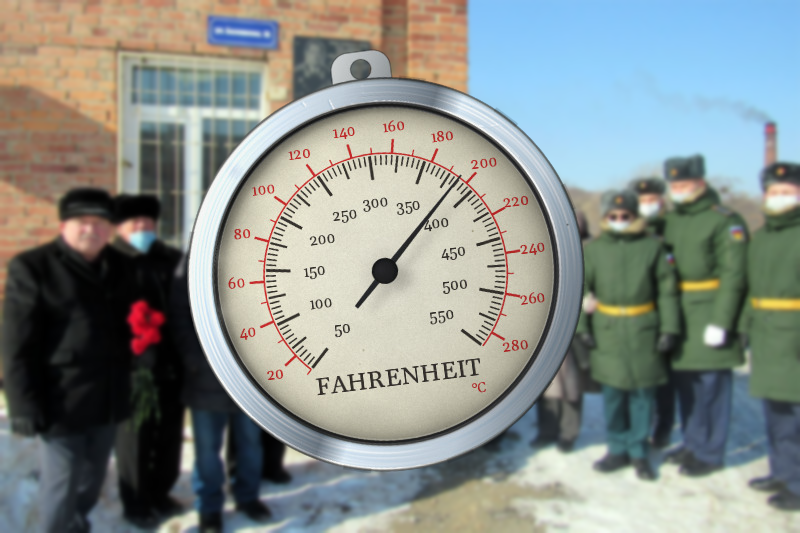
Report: 385°F
